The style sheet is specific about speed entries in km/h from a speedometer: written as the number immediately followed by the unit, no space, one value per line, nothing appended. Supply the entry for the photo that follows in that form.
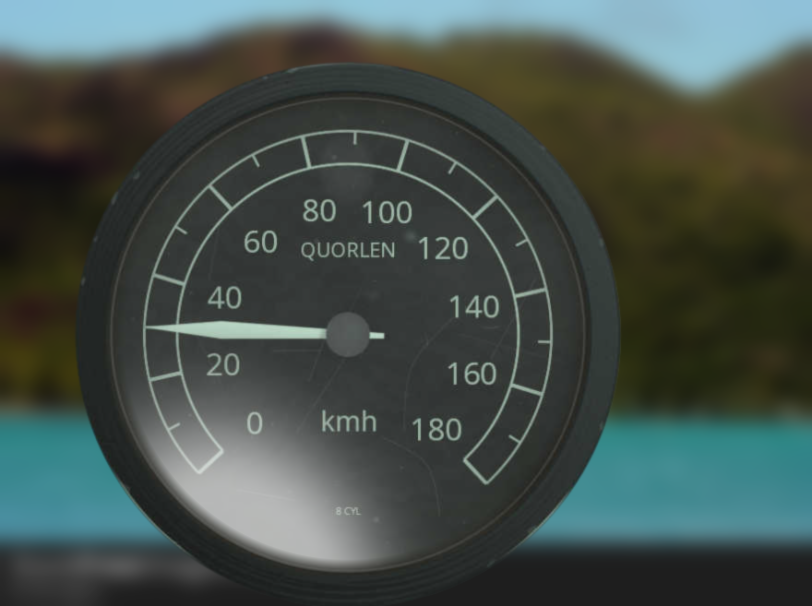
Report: 30km/h
